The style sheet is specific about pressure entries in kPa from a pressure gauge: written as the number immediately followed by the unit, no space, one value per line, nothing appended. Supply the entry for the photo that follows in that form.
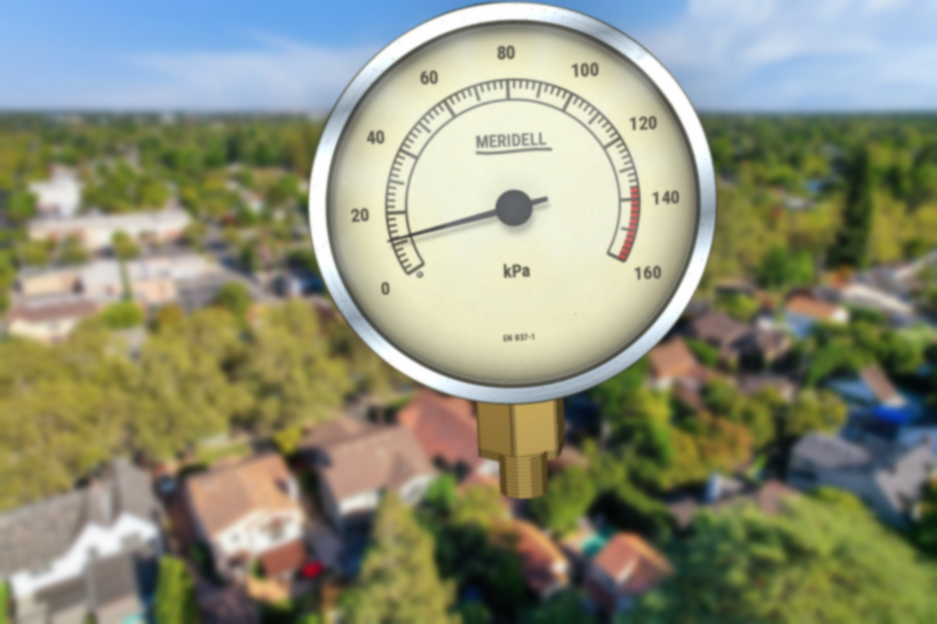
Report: 12kPa
